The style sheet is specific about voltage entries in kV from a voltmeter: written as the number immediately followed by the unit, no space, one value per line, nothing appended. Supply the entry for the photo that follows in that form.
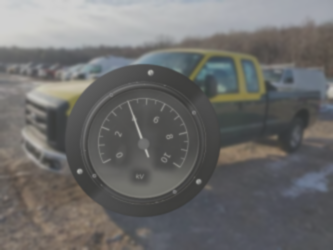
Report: 4kV
